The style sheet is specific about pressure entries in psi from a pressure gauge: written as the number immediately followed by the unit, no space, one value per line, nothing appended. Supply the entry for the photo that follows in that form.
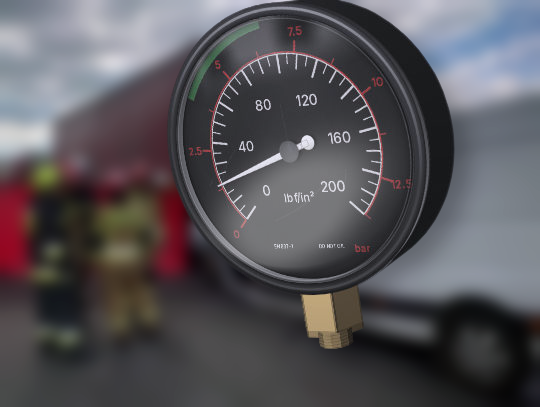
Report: 20psi
